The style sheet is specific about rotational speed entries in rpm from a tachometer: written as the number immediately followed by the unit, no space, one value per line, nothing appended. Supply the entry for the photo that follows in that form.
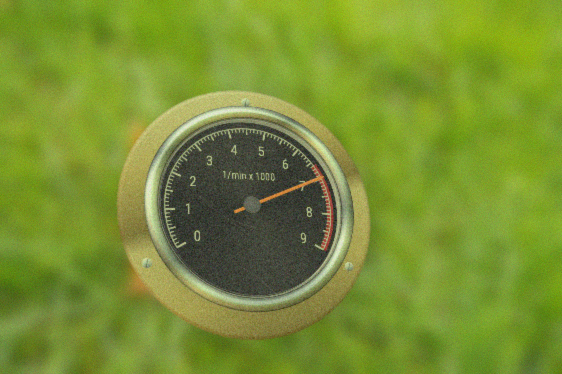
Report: 7000rpm
